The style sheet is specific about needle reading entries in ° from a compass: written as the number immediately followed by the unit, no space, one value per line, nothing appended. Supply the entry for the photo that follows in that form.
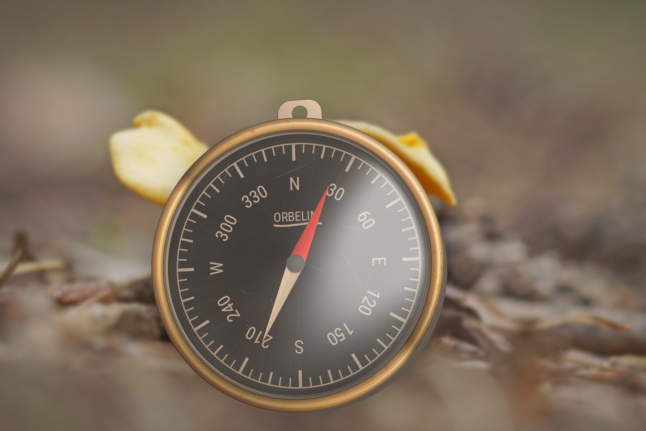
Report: 25°
